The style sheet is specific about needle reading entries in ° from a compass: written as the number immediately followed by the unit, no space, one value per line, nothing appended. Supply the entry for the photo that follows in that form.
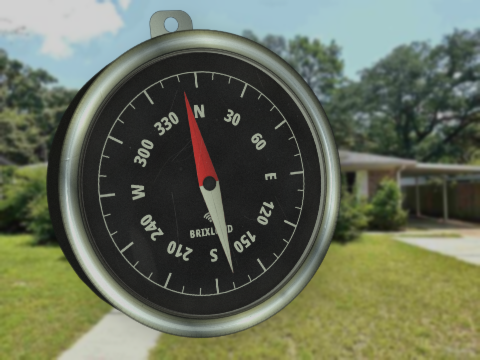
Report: 350°
